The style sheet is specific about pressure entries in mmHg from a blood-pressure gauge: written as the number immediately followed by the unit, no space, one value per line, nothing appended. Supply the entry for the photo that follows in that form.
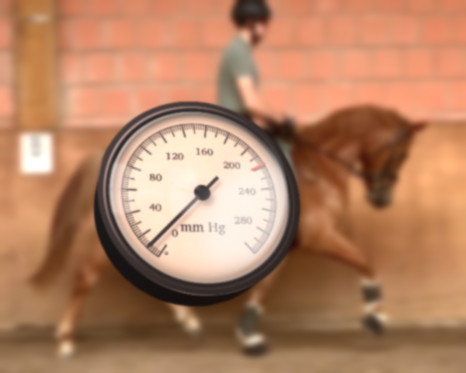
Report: 10mmHg
